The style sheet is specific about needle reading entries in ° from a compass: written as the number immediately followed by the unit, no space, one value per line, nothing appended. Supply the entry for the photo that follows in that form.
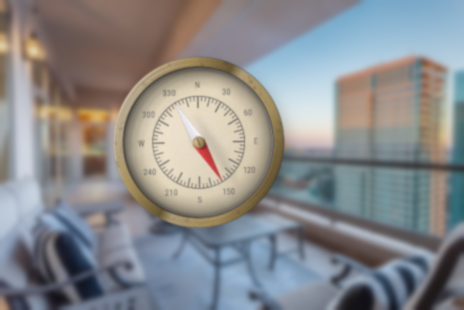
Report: 150°
